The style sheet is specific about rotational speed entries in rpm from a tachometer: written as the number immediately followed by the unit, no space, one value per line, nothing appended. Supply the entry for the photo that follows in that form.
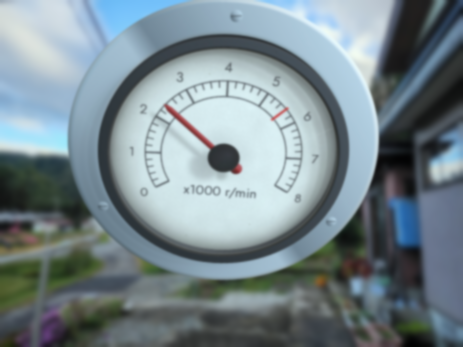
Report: 2400rpm
